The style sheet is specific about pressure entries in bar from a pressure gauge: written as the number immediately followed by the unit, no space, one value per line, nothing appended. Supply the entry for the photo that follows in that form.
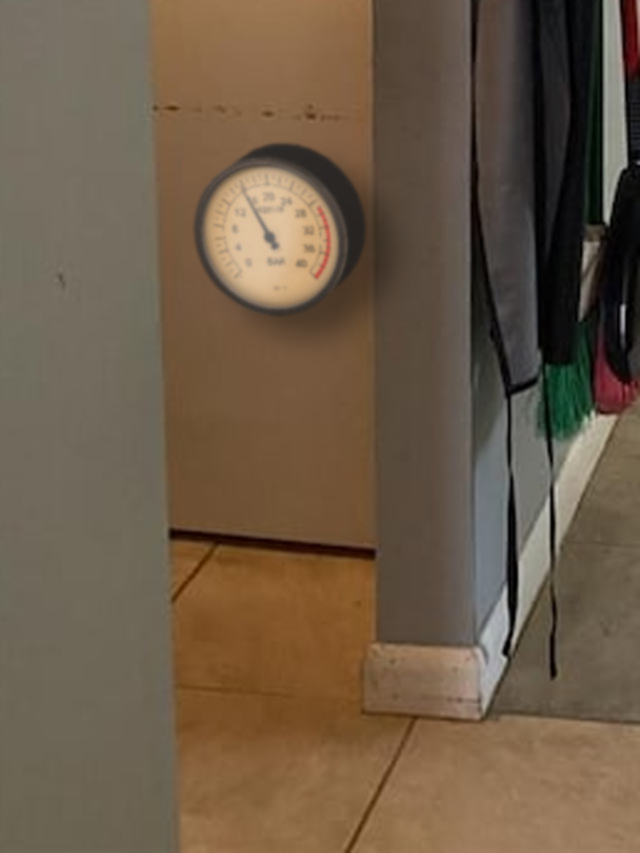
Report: 16bar
